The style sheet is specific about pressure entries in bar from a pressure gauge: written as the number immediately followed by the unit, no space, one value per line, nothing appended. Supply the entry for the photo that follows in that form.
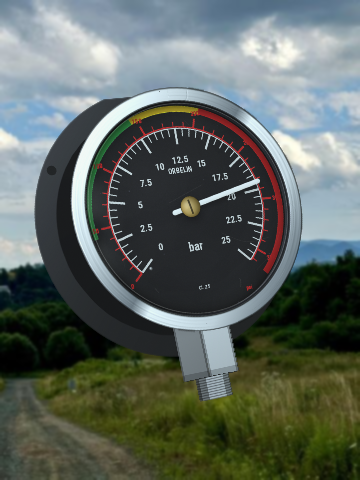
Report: 19.5bar
